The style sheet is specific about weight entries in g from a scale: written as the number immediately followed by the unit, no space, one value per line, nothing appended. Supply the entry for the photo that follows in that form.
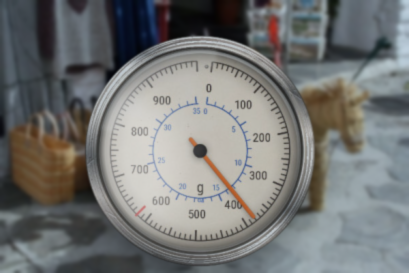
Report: 380g
